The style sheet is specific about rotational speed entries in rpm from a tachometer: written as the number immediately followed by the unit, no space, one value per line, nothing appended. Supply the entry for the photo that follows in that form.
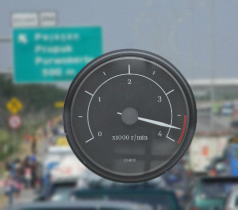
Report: 3750rpm
